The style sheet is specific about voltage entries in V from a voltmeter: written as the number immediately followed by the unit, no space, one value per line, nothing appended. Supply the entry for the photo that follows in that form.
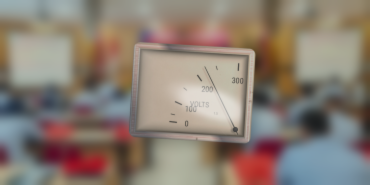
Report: 225V
